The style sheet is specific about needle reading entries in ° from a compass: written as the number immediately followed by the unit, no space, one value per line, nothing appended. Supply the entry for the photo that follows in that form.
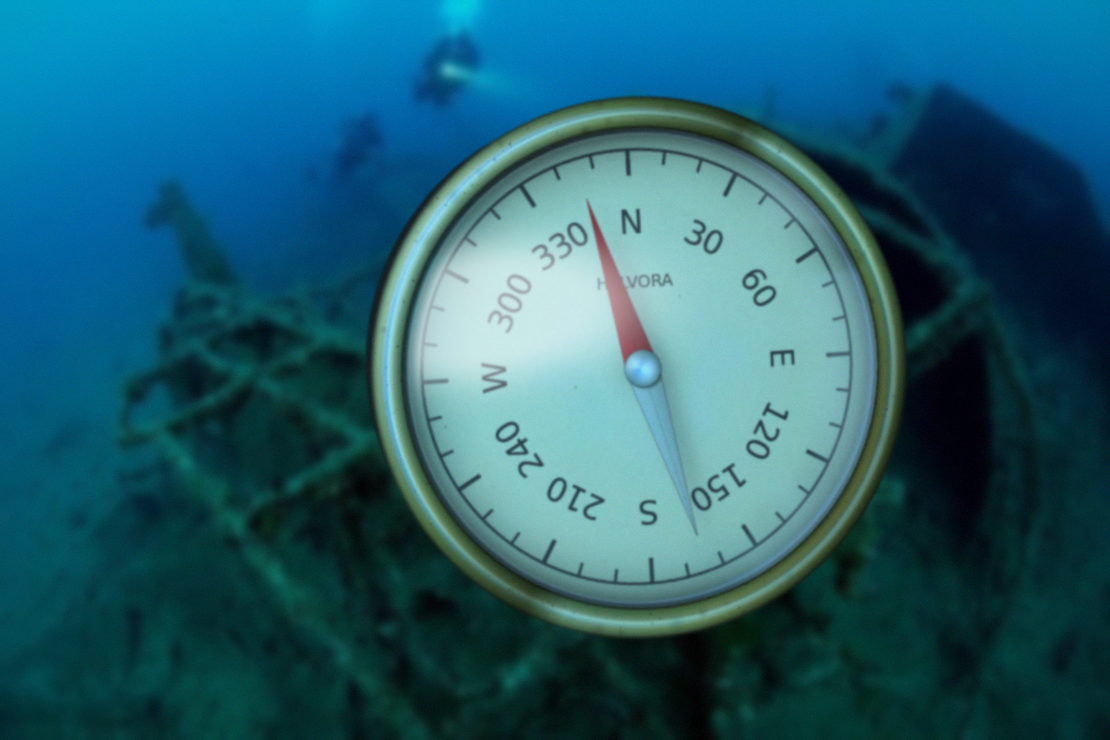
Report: 345°
